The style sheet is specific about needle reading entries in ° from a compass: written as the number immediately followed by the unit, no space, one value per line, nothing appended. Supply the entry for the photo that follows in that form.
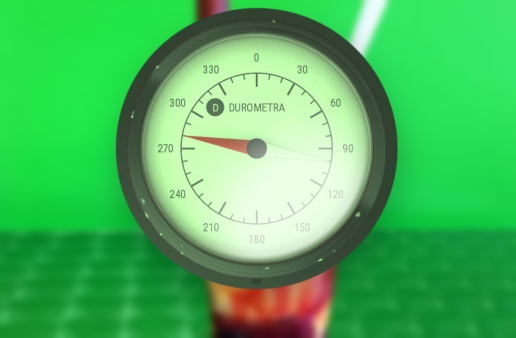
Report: 280°
